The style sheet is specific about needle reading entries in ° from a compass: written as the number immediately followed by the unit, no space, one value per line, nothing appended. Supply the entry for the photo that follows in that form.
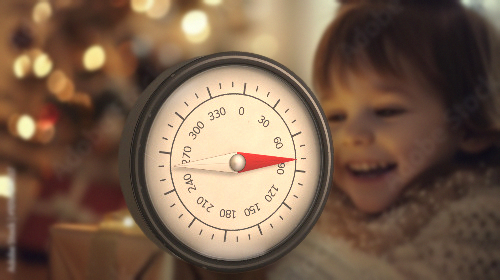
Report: 80°
